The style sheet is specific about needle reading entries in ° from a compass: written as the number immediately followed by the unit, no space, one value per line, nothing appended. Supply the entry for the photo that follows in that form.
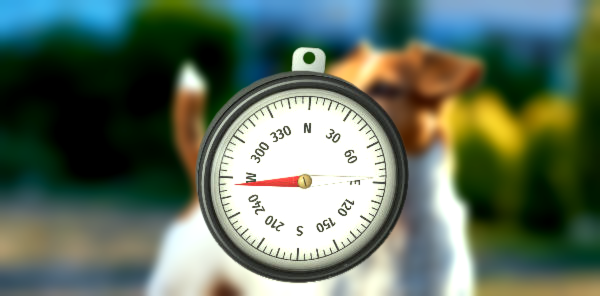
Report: 265°
